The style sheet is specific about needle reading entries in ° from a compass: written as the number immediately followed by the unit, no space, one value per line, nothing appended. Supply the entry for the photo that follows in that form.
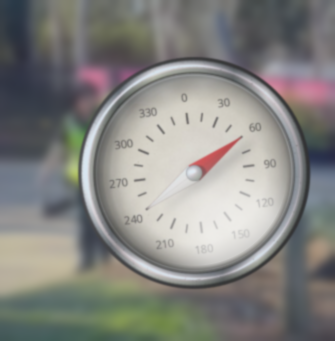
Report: 60°
